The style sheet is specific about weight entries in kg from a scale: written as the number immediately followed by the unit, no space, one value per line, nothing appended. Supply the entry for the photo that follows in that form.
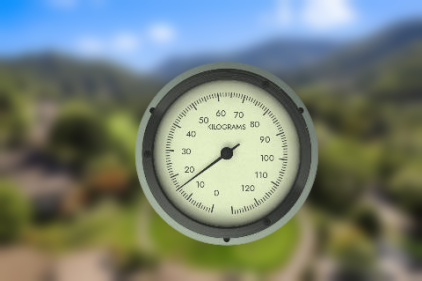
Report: 15kg
